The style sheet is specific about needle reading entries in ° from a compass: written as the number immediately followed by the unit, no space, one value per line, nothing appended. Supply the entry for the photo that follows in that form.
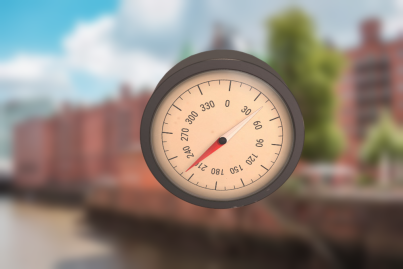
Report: 220°
